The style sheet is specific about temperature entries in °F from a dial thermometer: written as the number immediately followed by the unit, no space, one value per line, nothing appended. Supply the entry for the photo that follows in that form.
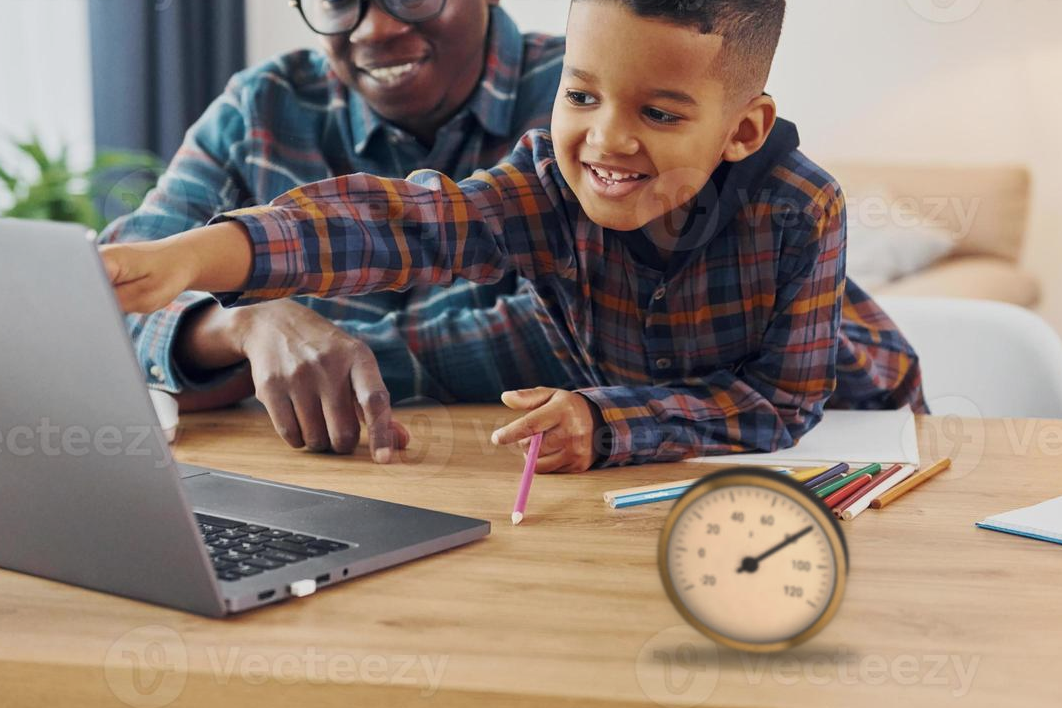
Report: 80°F
